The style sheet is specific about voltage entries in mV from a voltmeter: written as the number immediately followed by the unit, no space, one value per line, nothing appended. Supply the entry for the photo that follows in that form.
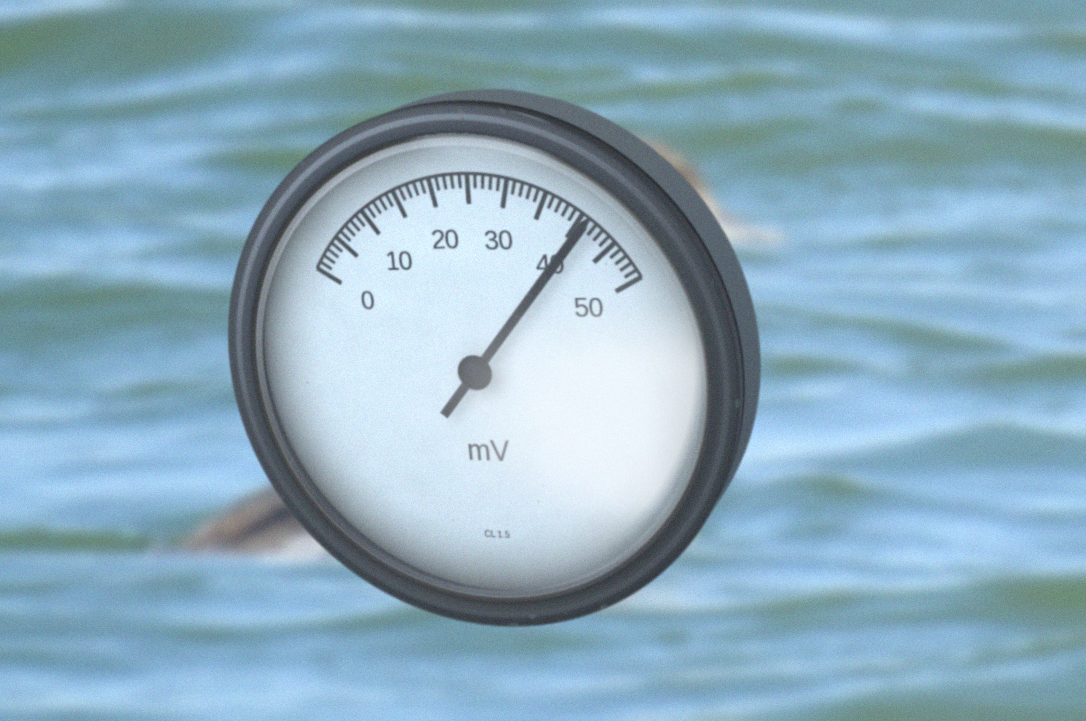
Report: 41mV
